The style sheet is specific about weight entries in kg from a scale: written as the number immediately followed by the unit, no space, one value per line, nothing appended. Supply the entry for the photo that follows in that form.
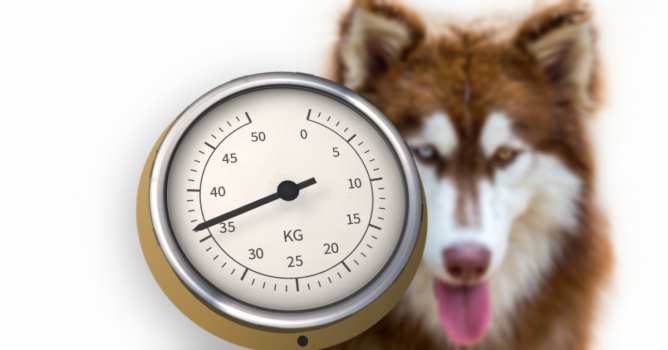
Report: 36kg
